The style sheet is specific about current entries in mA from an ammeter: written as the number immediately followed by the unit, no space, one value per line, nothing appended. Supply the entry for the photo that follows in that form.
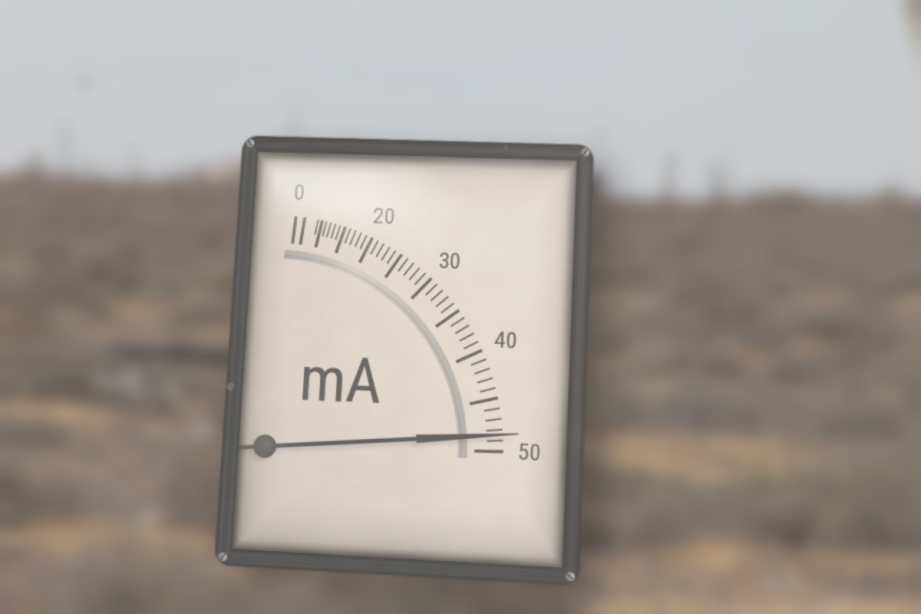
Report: 48.5mA
